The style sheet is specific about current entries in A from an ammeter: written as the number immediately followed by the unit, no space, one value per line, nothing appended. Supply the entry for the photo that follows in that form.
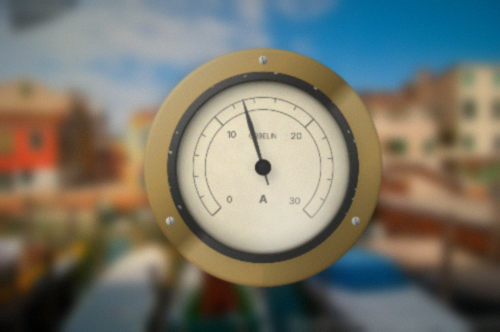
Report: 13A
